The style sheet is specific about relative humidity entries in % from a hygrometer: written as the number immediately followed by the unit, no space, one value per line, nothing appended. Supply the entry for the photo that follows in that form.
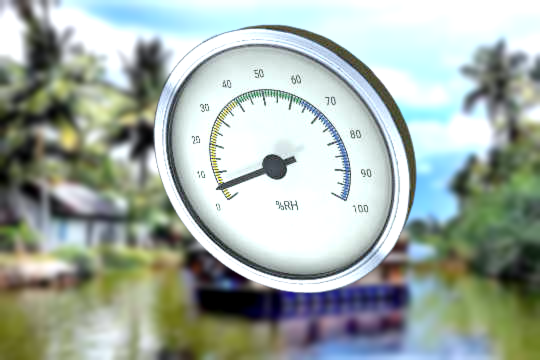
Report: 5%
